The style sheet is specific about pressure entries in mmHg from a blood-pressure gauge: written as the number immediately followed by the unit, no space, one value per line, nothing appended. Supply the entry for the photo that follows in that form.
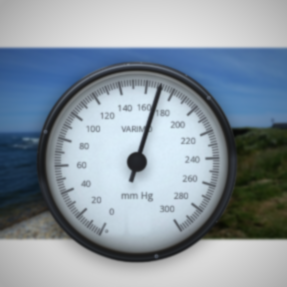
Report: 170mmHg
